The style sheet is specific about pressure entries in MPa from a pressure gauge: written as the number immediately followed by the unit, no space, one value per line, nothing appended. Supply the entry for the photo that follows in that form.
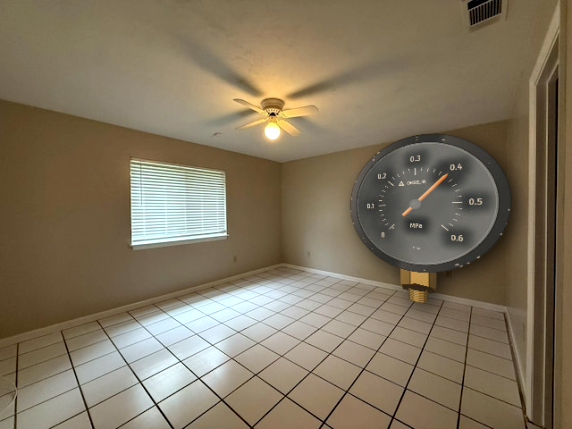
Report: 0.4MPa
